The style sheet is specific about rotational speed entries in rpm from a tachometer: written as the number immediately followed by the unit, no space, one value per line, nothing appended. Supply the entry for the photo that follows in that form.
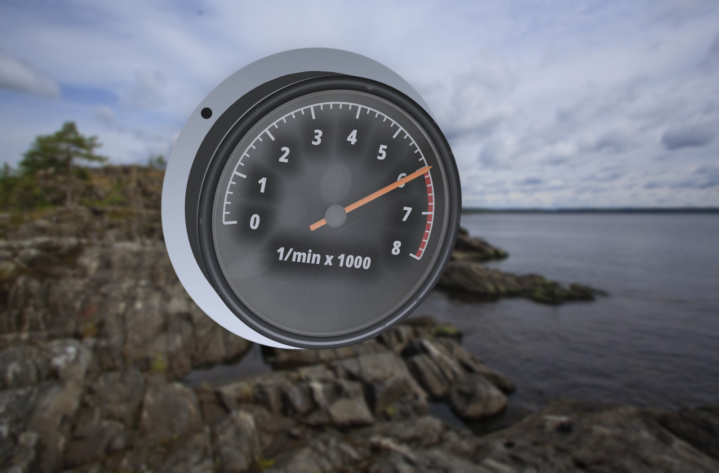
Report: 6000rpm
